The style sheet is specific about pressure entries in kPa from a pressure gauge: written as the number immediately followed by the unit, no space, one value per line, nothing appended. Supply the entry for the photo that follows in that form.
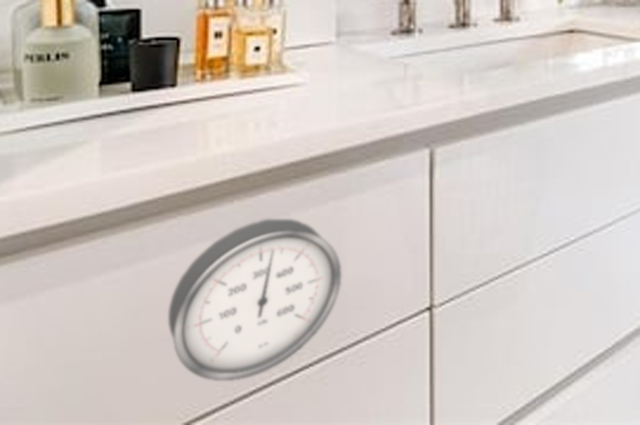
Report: 325kPa
